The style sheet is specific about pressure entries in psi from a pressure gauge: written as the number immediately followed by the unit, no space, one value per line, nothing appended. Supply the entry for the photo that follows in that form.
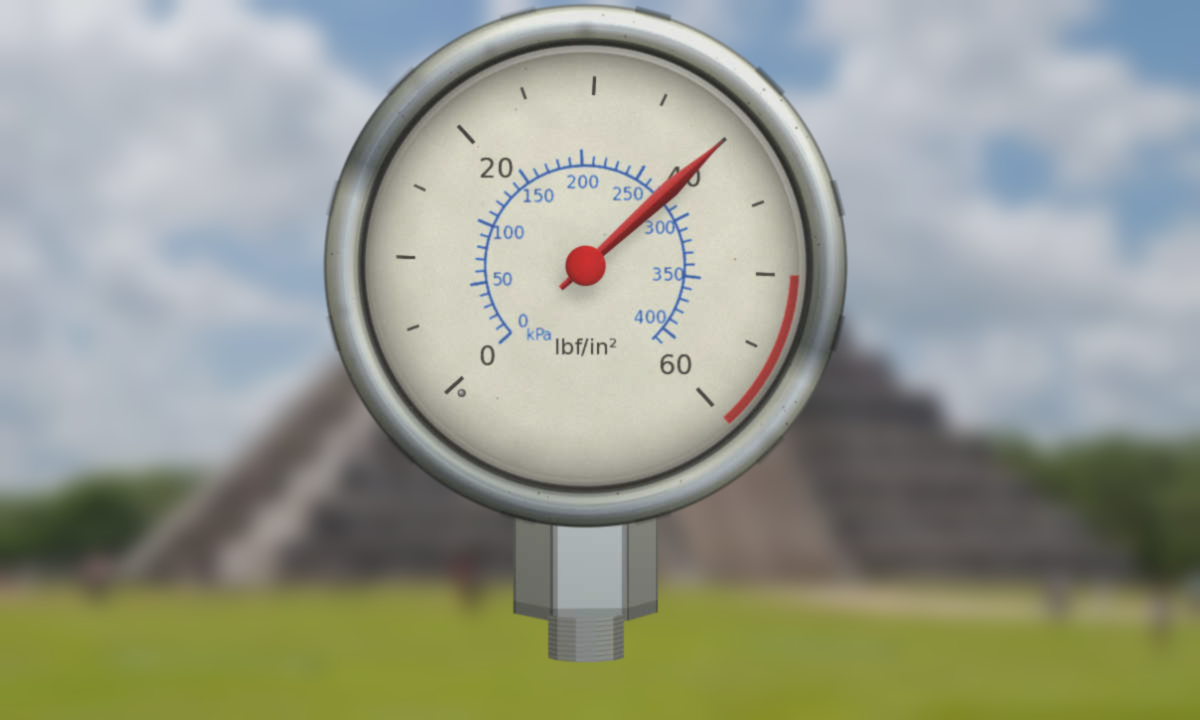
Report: 40psi
